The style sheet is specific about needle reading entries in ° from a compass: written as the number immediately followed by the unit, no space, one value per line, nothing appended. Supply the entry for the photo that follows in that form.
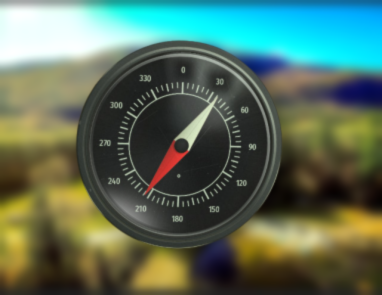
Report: 215°
